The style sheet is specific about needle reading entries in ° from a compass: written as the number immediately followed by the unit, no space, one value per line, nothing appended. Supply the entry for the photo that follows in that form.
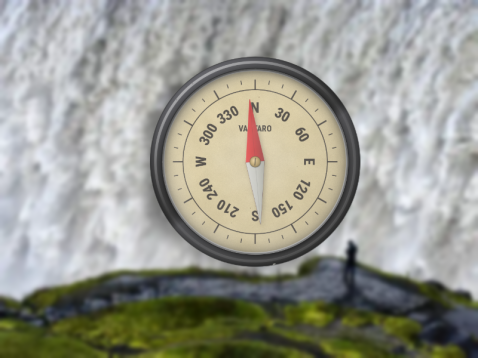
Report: 355°
